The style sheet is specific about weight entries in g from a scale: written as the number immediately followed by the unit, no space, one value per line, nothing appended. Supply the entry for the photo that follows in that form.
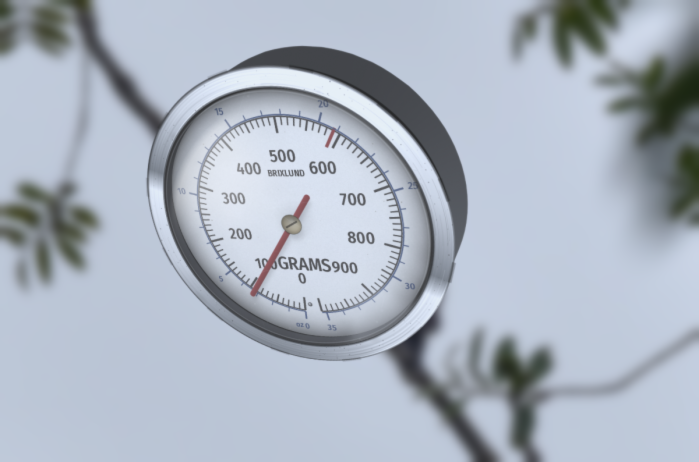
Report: 90g
